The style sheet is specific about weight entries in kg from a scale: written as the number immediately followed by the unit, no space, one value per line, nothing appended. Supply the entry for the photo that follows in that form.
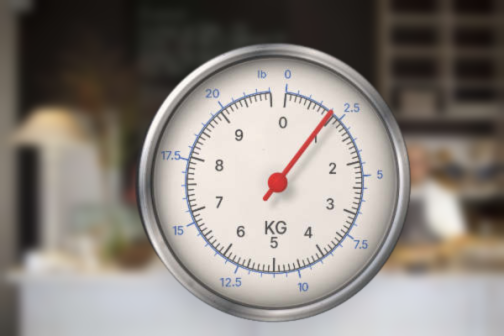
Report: 0.9kg
